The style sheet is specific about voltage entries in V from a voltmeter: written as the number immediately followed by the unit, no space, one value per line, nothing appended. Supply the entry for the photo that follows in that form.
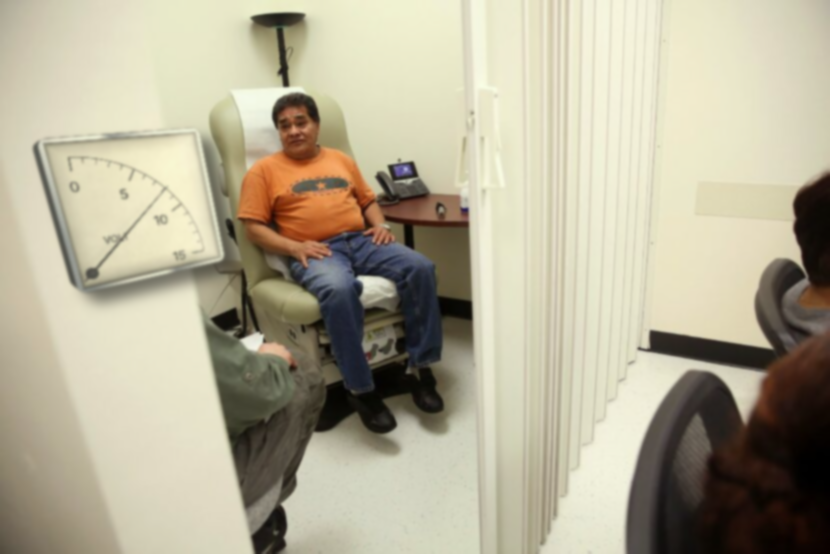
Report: 8V
